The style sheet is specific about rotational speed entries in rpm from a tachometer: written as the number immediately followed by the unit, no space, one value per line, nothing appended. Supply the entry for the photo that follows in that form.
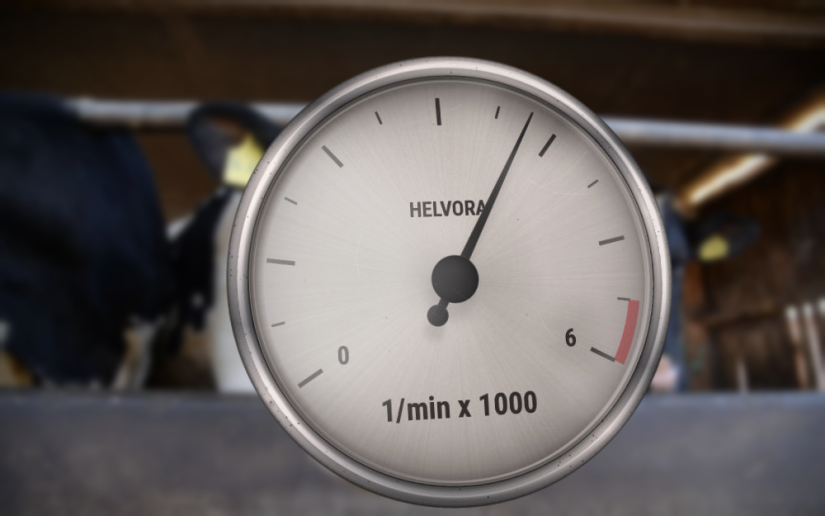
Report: 3750rpm
